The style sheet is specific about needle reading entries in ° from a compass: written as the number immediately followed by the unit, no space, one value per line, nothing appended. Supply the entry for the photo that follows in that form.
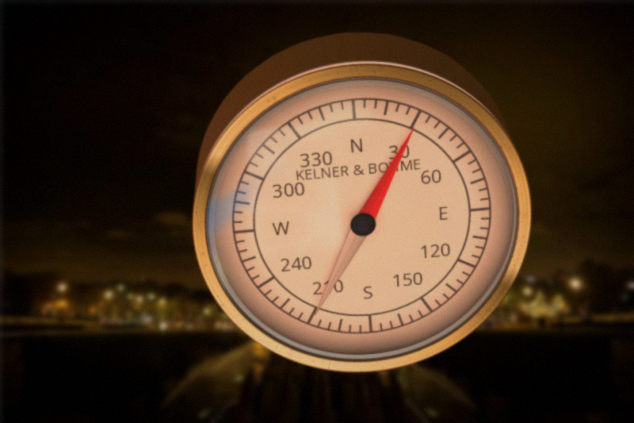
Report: 30°
